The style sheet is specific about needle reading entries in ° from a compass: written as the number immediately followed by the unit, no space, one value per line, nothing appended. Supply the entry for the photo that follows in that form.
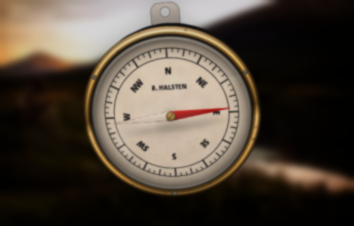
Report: 85°
